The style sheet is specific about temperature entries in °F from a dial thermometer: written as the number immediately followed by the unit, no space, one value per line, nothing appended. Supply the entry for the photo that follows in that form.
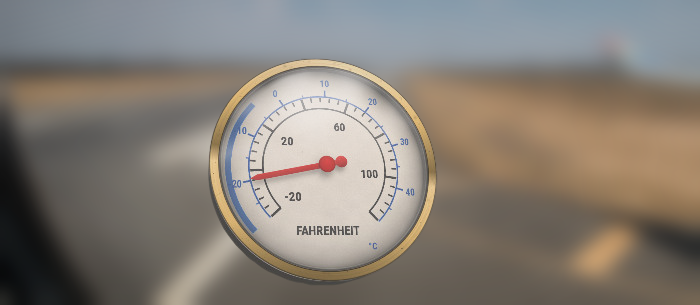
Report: -4°F
